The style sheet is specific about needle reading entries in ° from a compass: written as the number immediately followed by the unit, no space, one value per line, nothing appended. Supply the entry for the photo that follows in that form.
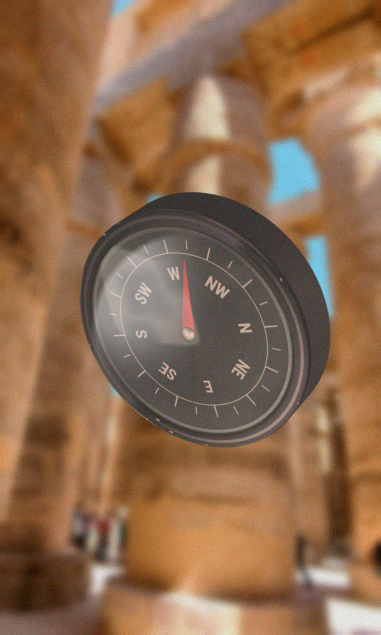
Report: 285°
